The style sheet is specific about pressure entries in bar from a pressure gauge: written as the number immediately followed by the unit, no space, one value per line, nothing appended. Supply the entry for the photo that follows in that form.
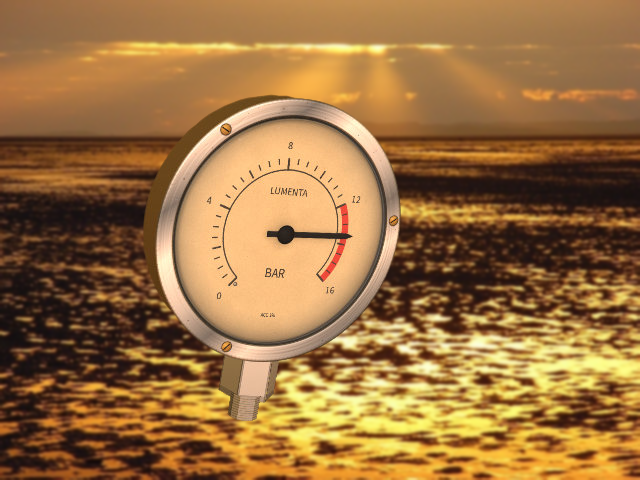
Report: 13.5bar
